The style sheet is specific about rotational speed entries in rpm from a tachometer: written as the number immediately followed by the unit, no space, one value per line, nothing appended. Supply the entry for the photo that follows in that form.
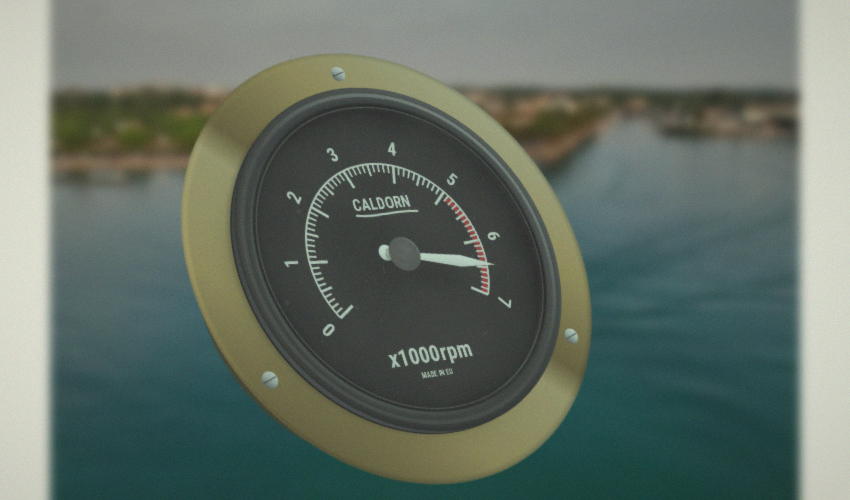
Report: 6500rpm
